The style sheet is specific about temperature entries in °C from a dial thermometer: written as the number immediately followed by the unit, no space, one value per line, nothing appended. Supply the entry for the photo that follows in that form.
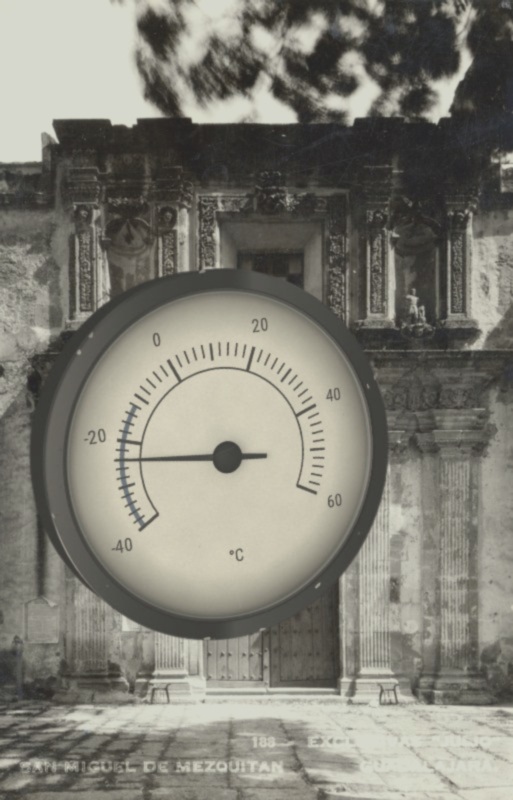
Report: -24°C
